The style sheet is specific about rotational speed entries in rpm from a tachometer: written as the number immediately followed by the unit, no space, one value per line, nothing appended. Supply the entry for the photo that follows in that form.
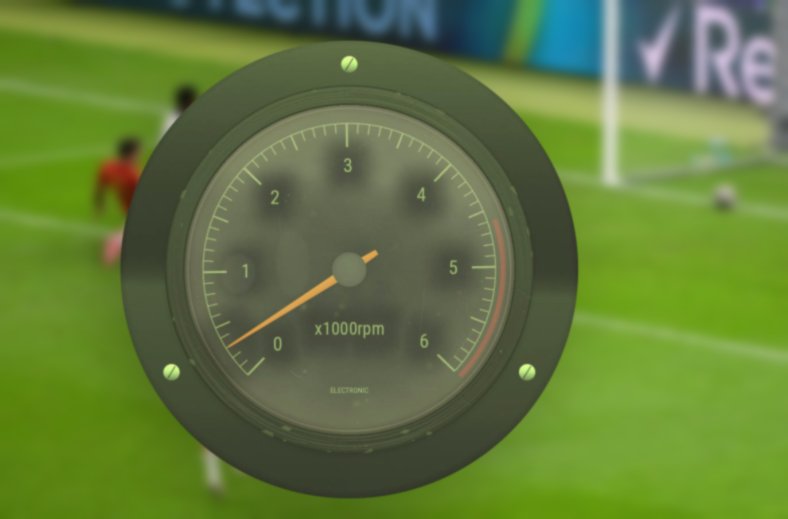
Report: 300rpm
